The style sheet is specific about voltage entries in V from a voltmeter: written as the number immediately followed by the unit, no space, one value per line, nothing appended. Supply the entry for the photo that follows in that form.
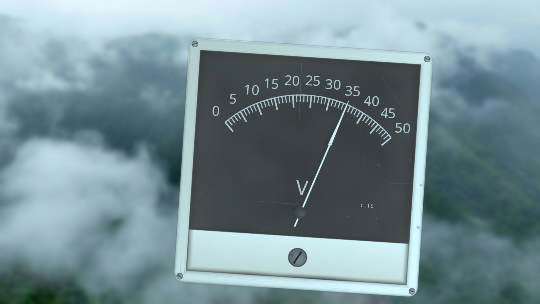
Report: 35V
